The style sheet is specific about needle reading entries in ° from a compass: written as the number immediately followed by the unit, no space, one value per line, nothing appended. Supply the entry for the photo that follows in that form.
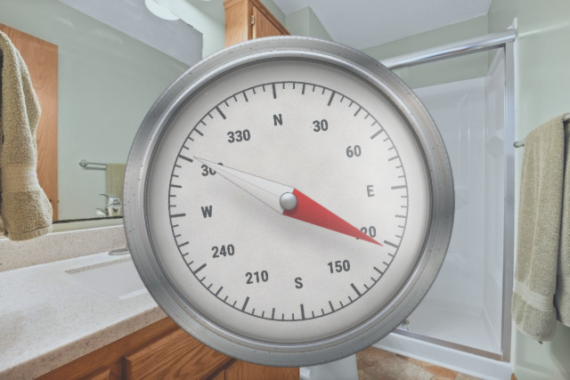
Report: 122.5°
